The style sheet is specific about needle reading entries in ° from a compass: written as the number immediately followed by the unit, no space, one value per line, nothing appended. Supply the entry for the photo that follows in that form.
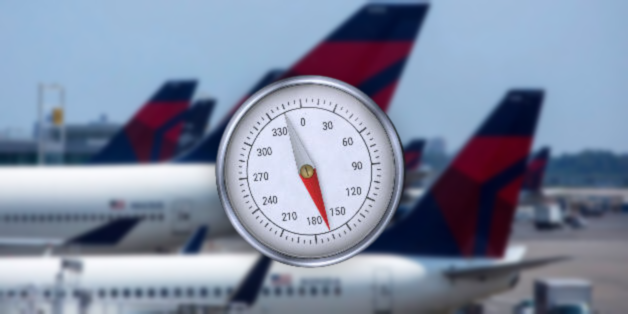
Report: 165°
